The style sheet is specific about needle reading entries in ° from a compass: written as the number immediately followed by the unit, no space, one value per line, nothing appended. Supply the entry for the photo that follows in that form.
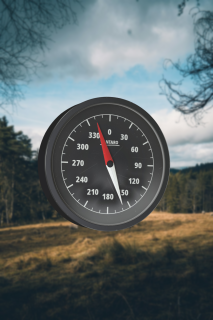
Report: 340°
